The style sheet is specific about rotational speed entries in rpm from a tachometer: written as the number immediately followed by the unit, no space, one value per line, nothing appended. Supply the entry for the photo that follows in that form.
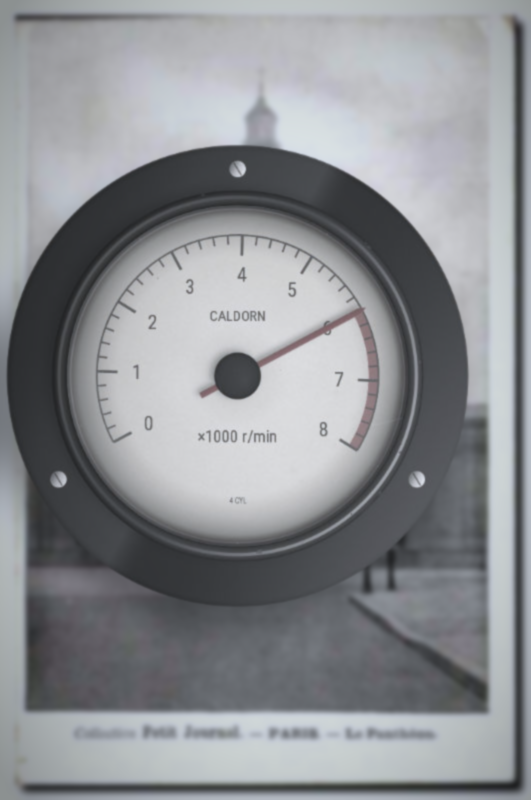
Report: 6000rpm
